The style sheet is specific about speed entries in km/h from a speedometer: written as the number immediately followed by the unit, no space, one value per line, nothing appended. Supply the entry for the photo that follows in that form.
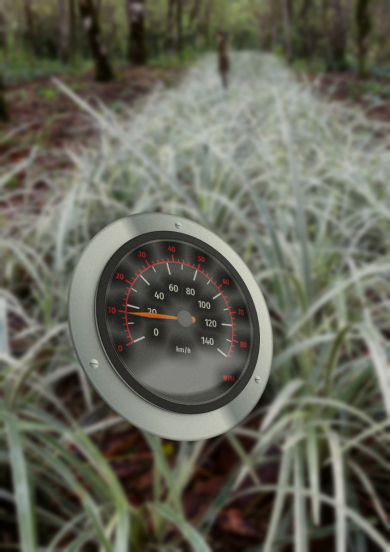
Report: 15km/h
